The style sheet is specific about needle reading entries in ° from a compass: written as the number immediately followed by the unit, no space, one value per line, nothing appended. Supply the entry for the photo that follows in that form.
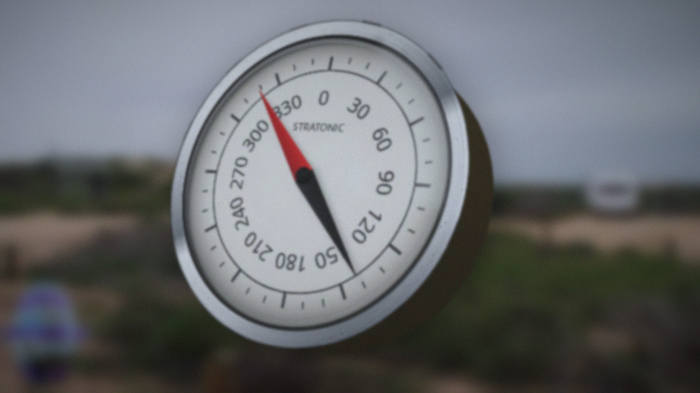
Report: 320°
